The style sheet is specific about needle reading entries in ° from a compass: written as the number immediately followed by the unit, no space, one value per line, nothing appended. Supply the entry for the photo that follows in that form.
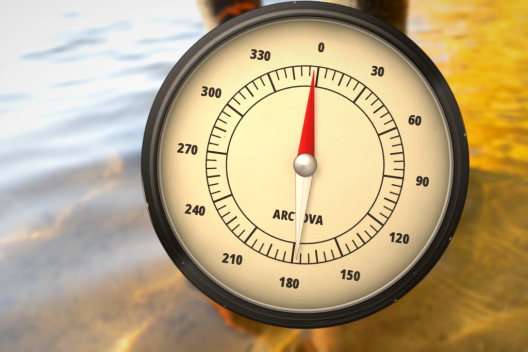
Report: 357.5°
